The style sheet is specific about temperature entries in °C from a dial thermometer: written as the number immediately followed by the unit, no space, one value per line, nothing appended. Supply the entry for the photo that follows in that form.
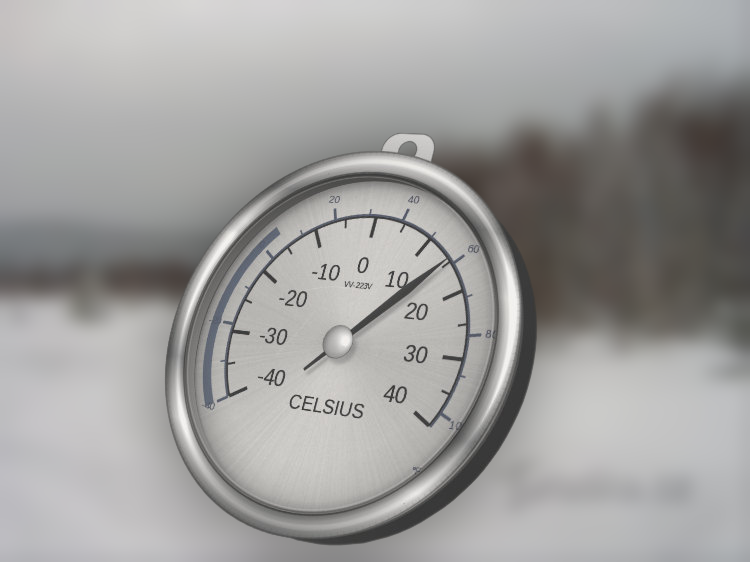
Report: 15°C
